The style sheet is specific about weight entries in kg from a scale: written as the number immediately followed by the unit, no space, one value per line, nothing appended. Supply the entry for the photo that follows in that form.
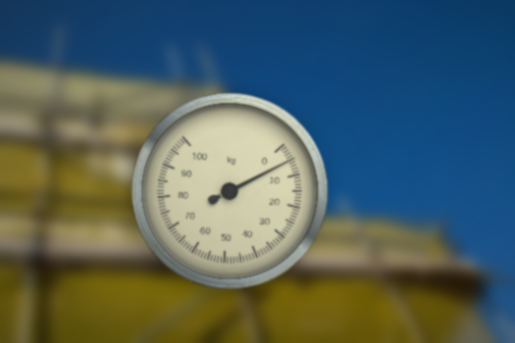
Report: 5kg
